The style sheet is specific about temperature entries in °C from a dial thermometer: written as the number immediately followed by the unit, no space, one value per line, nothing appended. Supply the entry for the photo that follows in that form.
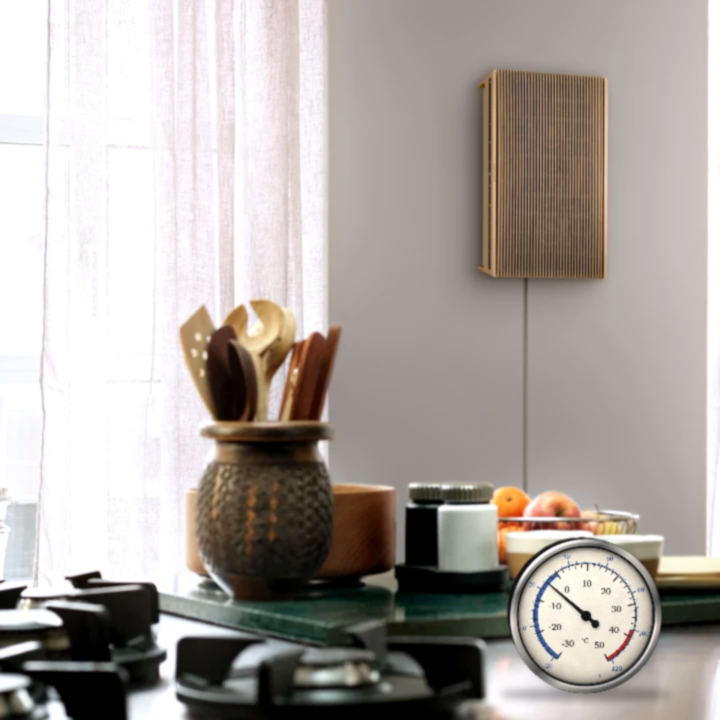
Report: -4°C
